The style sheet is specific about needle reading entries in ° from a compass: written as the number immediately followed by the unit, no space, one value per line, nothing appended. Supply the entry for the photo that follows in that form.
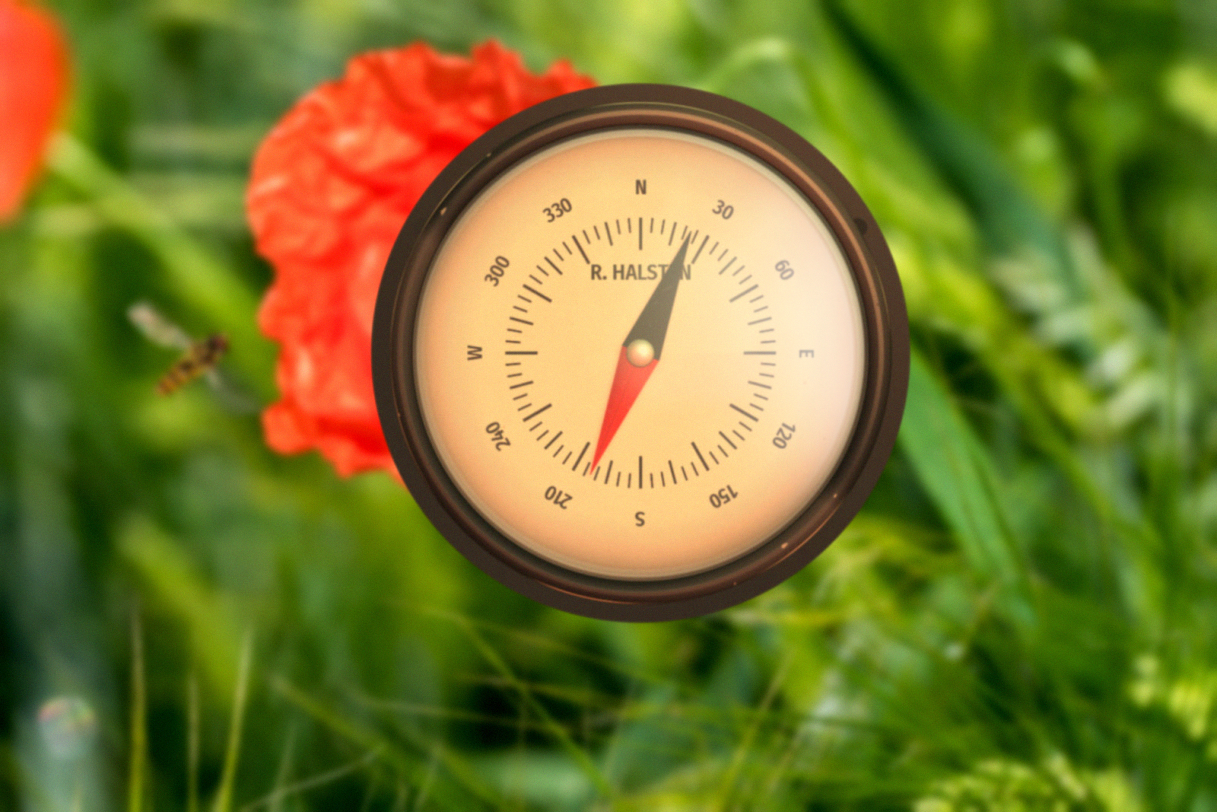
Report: 202.5°
